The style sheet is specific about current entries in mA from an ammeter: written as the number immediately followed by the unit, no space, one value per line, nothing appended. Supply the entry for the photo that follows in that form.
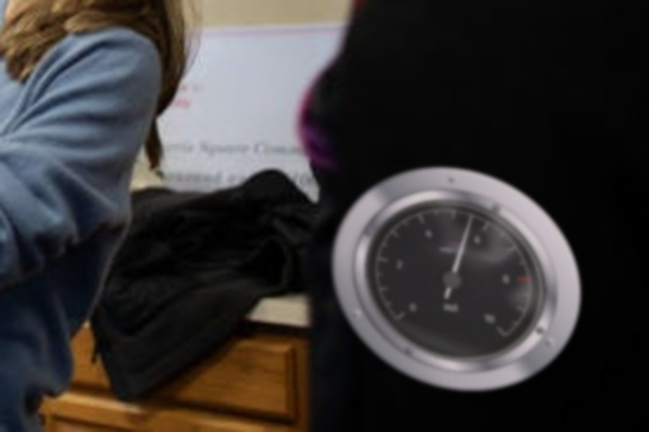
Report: 5.5mA
